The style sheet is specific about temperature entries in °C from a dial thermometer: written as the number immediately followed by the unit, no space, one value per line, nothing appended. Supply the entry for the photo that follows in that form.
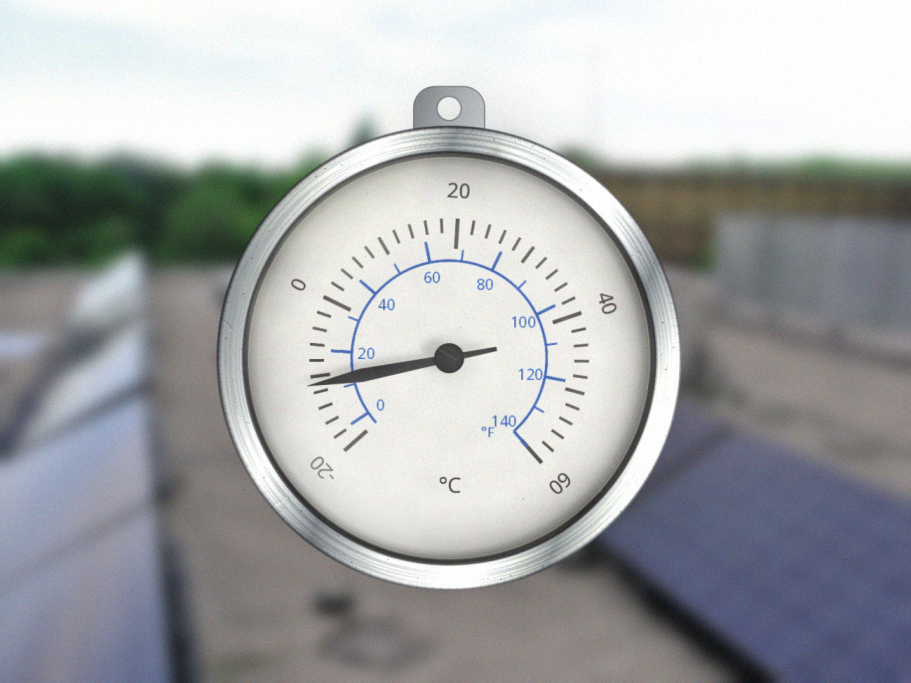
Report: -11°C
